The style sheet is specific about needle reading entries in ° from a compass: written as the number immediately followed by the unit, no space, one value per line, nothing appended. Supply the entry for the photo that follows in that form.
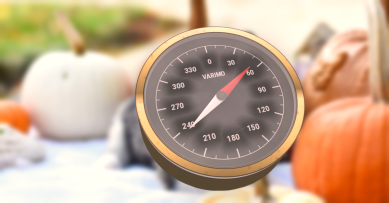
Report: 55°
